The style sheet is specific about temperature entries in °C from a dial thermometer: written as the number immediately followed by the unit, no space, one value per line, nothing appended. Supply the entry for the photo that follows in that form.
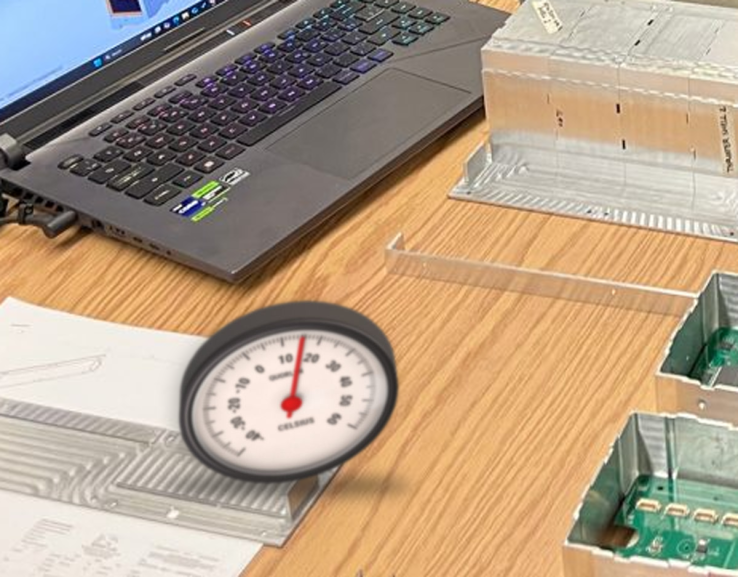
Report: 15°C
